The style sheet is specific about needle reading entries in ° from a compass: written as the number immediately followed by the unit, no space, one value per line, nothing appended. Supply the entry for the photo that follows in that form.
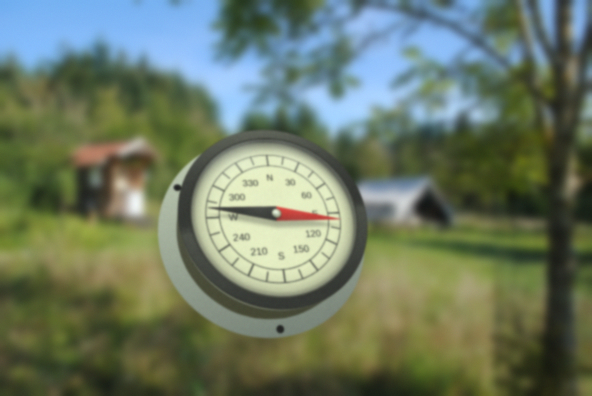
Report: 97.5°
